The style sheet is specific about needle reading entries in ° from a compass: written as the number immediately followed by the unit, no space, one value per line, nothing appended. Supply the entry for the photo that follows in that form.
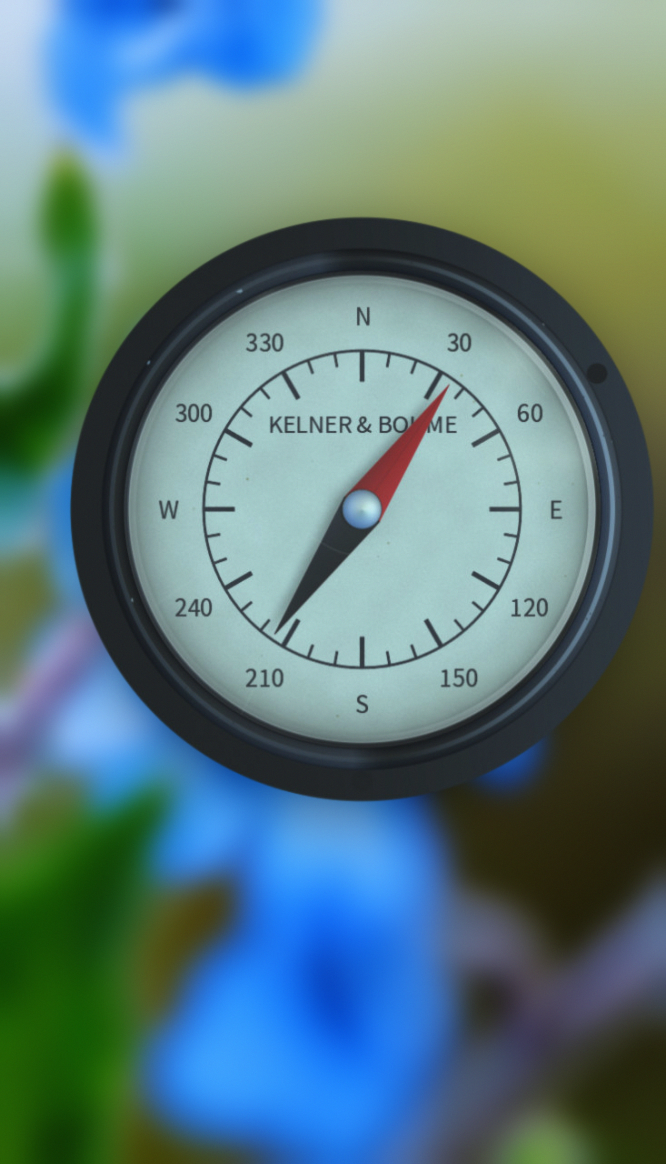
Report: 35°
